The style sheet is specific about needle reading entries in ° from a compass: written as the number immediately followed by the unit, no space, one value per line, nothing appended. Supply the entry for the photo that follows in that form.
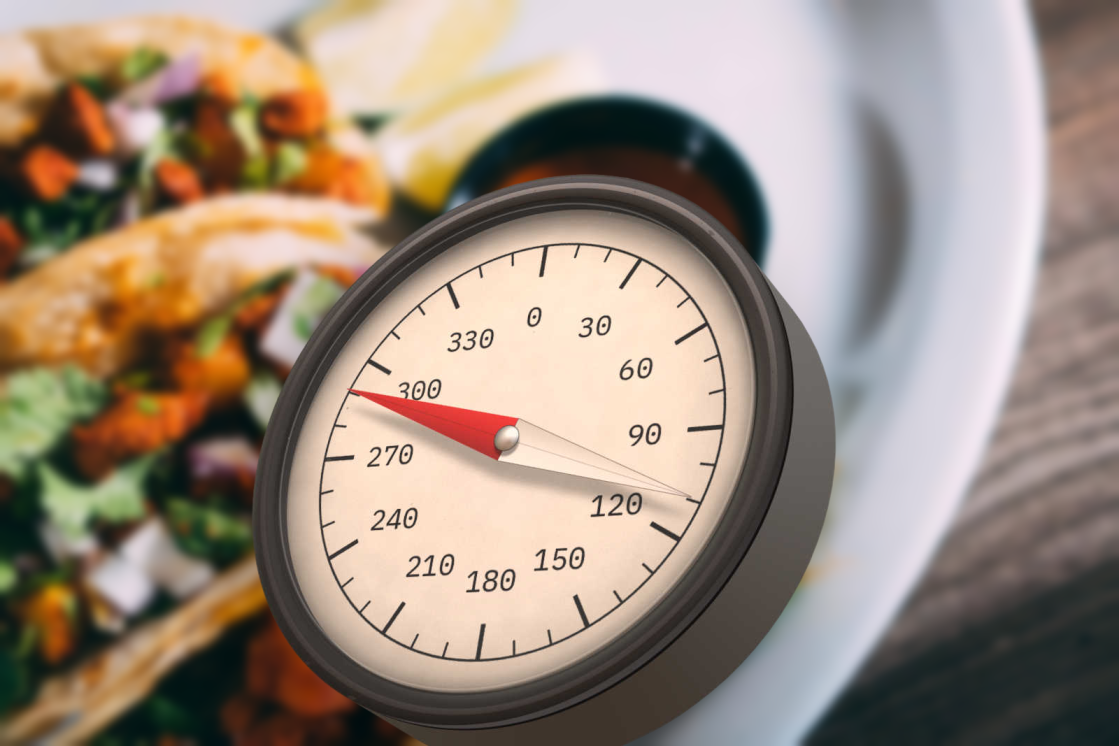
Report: 290°
